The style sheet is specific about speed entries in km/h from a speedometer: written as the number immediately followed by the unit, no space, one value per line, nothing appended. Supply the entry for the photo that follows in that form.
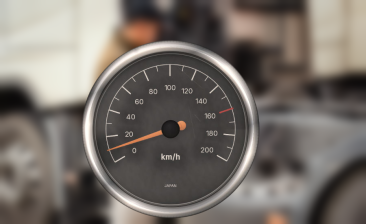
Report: 10km/h
